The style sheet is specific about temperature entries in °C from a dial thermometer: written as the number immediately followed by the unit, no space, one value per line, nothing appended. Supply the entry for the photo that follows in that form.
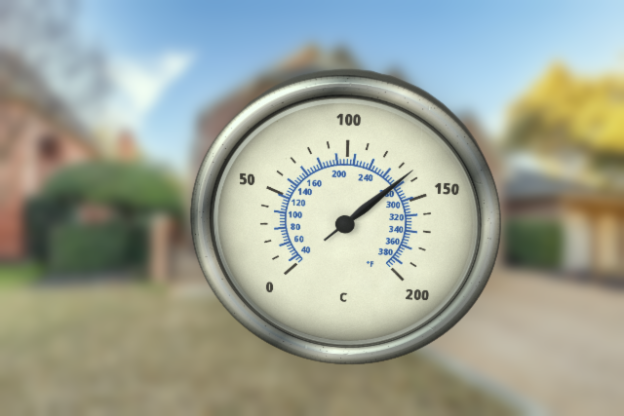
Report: 135°C
